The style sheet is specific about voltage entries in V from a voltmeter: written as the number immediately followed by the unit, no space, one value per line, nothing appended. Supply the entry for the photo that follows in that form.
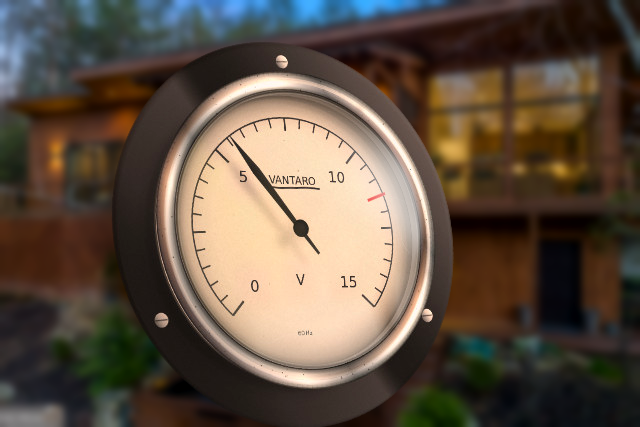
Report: 5.5V
